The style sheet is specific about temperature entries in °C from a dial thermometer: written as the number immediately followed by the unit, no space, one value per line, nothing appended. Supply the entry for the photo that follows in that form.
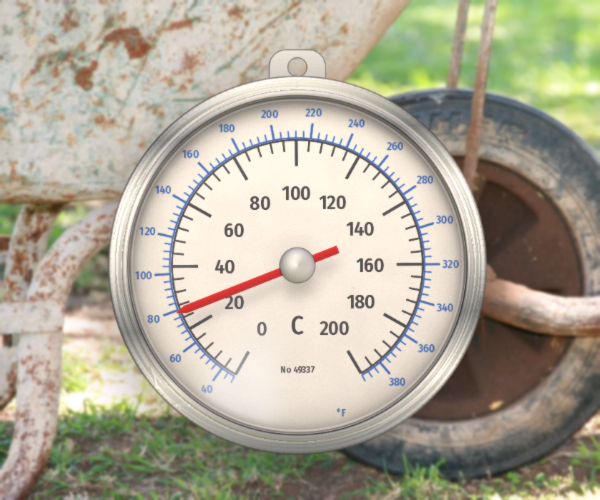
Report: 26°C
